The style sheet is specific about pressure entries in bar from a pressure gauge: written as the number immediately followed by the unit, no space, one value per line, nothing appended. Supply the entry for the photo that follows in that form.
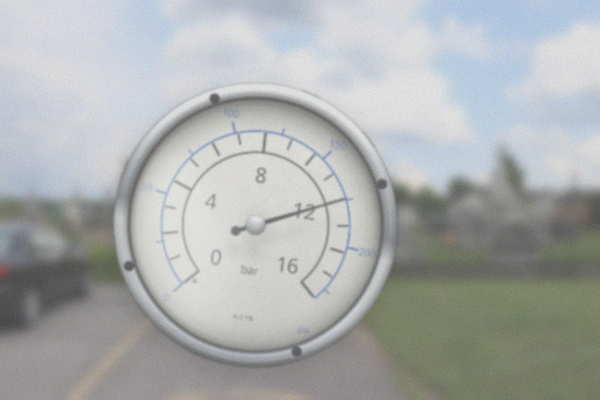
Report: 12bar
